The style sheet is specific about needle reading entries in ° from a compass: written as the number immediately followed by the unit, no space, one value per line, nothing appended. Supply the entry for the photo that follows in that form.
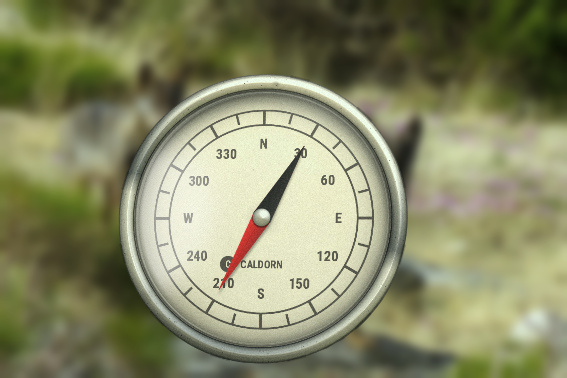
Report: 210°
